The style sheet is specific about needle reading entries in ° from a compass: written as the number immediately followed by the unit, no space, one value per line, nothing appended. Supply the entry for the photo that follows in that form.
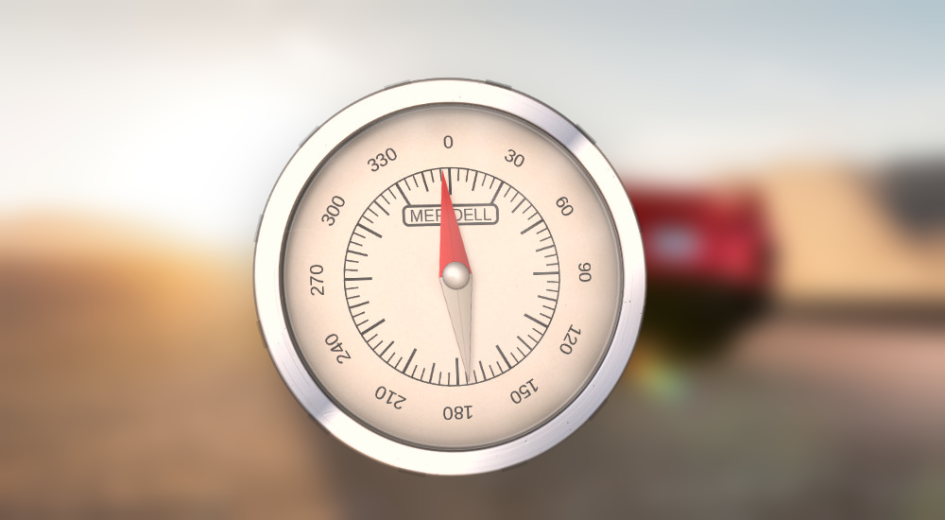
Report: 355°
